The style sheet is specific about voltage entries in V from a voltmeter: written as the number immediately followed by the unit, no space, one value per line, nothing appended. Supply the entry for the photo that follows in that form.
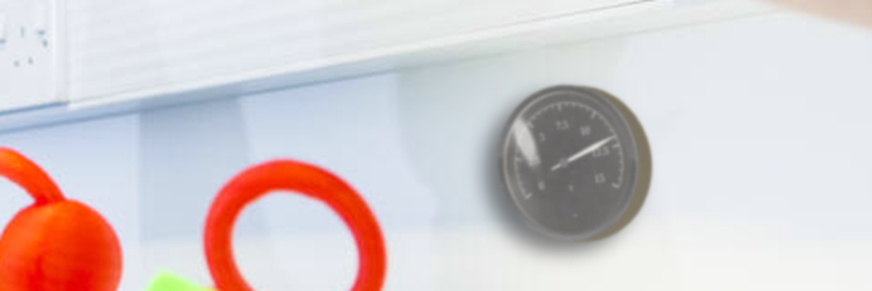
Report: 12V
